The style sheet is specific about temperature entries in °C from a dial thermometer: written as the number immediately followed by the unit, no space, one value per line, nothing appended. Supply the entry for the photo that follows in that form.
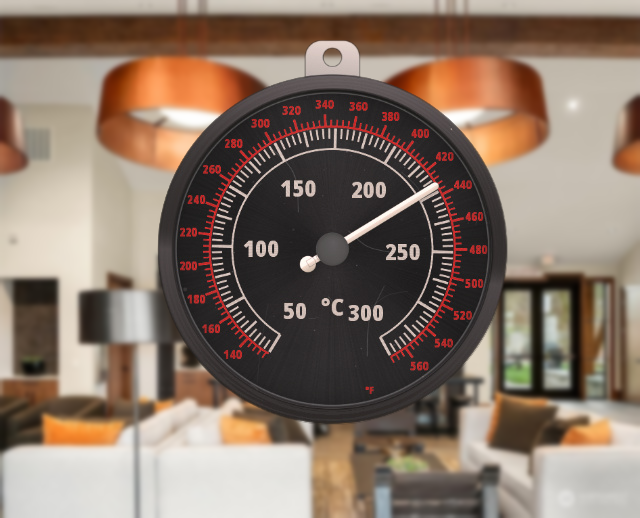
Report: 222.5°C
